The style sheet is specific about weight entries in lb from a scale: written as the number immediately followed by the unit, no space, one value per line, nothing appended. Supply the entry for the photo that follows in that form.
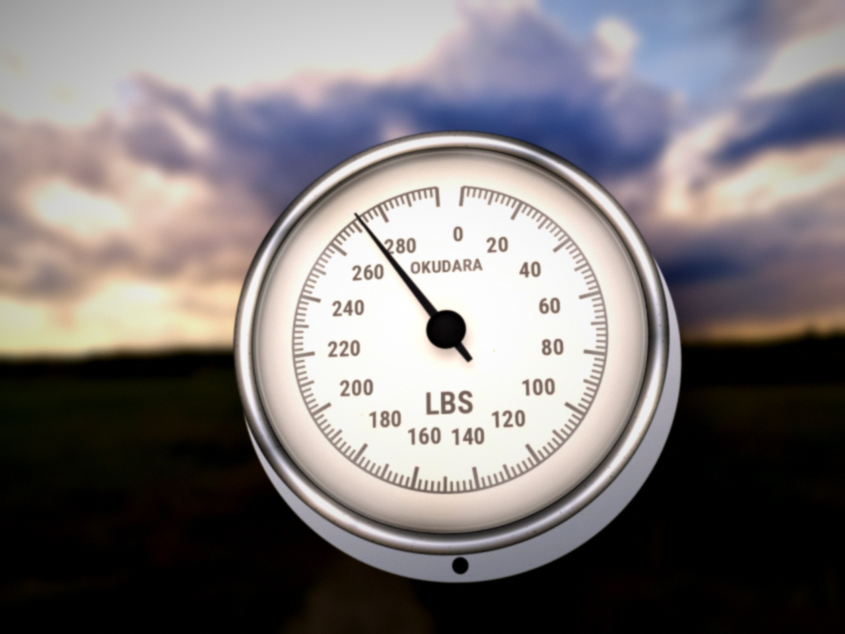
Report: 272lb
